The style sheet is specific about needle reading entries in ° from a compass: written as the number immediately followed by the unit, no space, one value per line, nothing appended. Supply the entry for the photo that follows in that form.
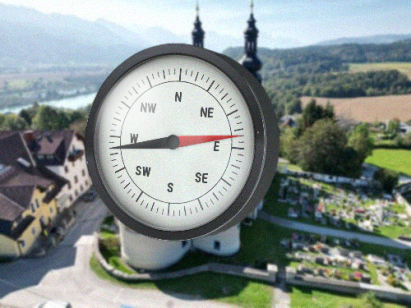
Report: 80°
